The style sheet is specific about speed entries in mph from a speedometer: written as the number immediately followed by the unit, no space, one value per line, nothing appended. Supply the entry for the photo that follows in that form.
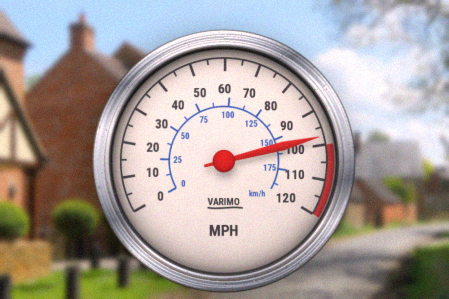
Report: 97.5mph
